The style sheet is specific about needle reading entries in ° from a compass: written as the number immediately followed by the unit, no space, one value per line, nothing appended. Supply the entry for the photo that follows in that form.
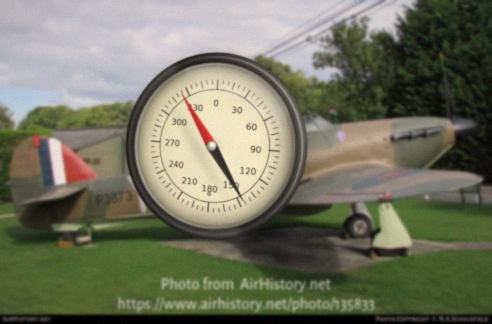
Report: 325°
